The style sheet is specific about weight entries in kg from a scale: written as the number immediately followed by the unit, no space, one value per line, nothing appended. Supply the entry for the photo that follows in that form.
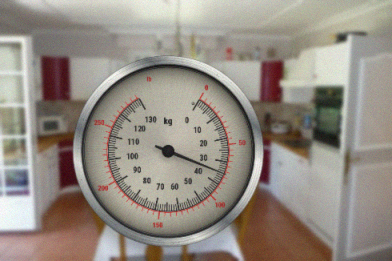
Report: 35kg
